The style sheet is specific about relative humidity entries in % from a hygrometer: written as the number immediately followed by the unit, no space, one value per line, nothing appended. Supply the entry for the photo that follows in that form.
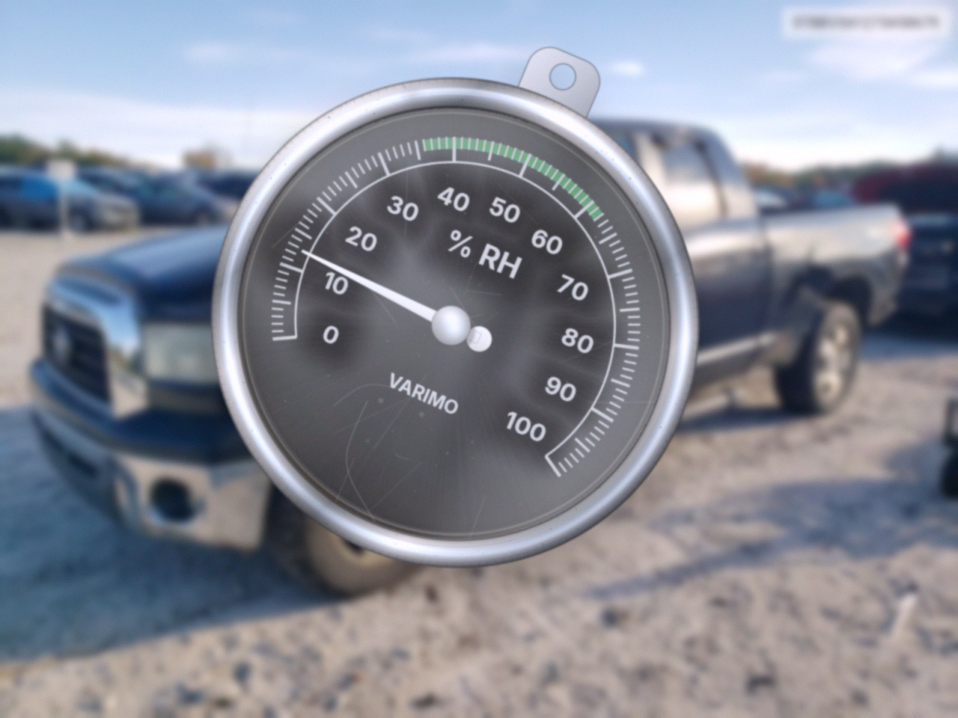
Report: 13%
